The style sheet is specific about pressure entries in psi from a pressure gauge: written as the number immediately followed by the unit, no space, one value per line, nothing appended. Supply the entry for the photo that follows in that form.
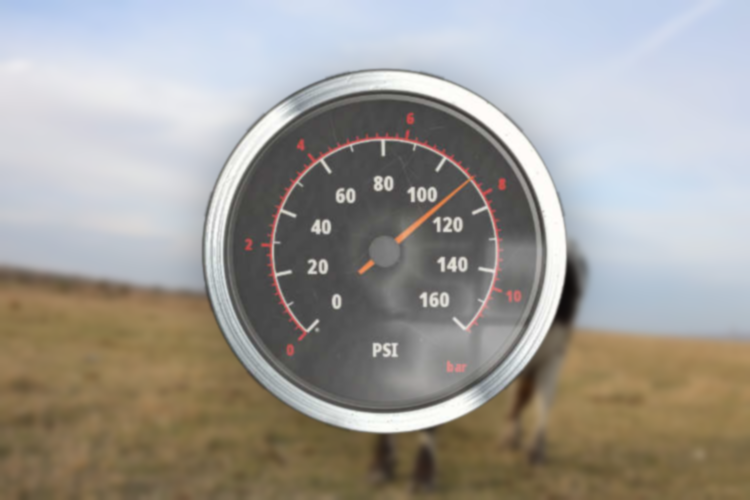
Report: 110psi
